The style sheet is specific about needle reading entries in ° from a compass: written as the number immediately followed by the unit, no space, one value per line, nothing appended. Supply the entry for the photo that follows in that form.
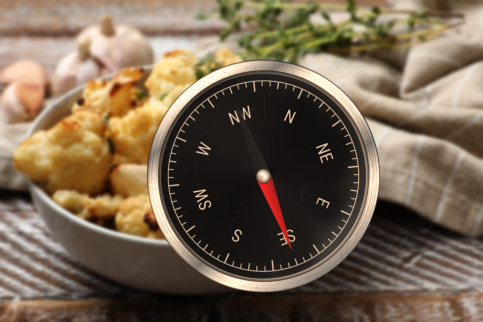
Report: 135°
